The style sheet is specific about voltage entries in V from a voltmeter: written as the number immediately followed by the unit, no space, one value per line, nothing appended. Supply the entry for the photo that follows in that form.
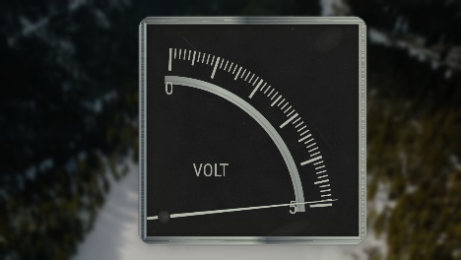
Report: 4.9V
